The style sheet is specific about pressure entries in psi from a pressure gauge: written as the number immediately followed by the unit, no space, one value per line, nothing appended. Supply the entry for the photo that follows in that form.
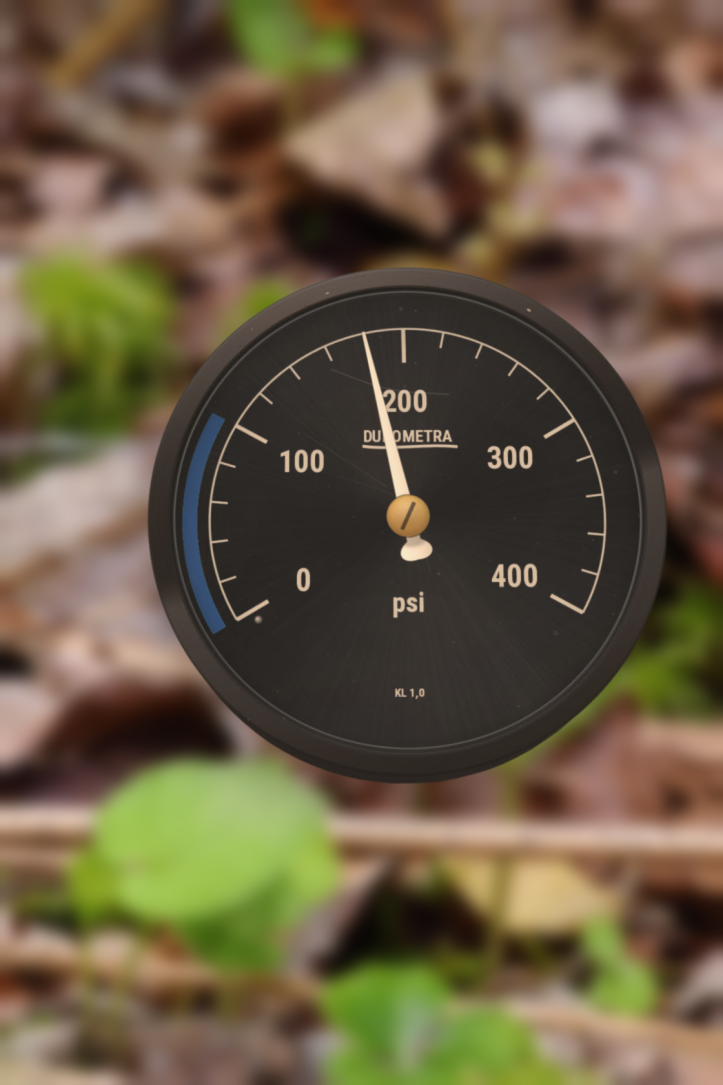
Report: 180psi
